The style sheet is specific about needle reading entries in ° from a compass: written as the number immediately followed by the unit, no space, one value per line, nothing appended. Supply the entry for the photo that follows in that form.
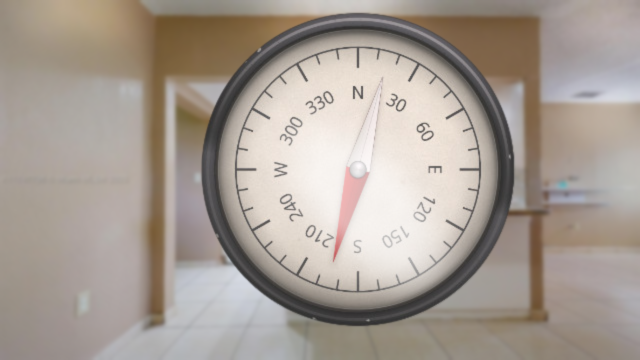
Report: 195°
